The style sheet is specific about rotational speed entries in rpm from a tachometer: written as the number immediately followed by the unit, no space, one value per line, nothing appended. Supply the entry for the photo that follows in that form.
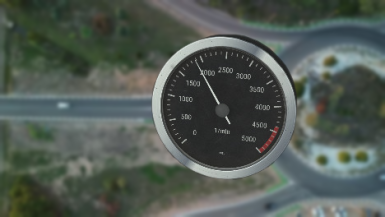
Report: 1900rpm
